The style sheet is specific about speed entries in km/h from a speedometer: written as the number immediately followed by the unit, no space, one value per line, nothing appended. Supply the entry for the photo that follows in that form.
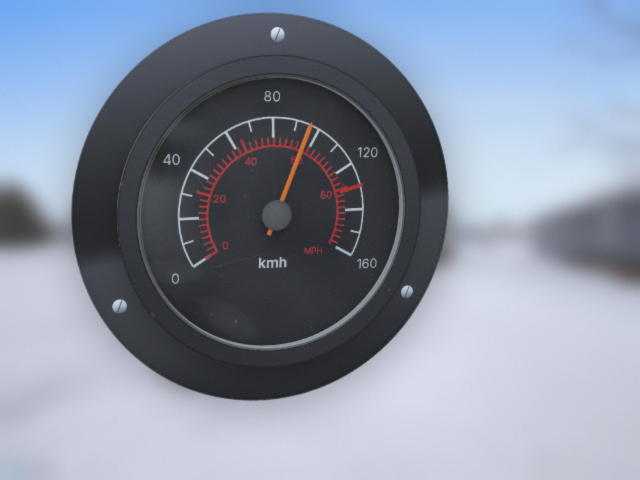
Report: 95km/h
